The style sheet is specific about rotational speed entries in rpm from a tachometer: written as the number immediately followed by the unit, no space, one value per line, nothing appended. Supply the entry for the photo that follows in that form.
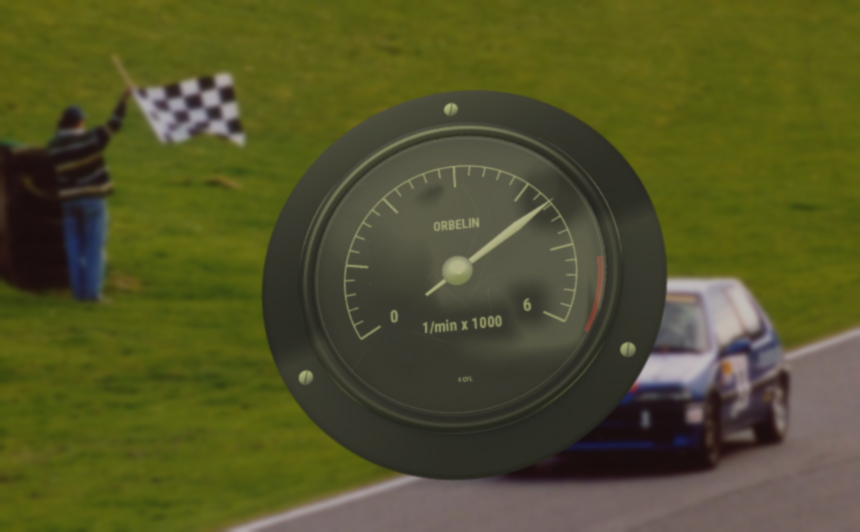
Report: 4400rpm
